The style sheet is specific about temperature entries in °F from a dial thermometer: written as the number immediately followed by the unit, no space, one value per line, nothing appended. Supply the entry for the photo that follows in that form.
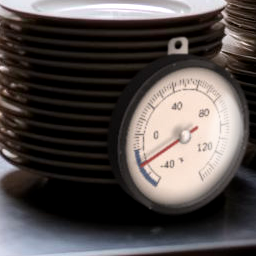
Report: -20°F
